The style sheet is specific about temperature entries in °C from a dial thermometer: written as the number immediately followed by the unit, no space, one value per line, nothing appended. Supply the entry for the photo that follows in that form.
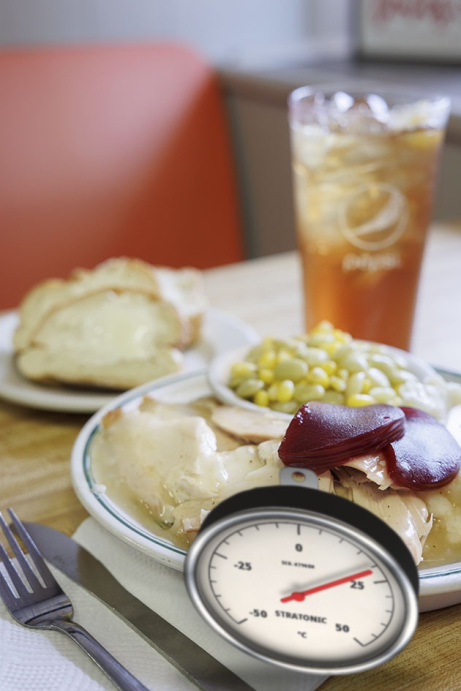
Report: 20°C
